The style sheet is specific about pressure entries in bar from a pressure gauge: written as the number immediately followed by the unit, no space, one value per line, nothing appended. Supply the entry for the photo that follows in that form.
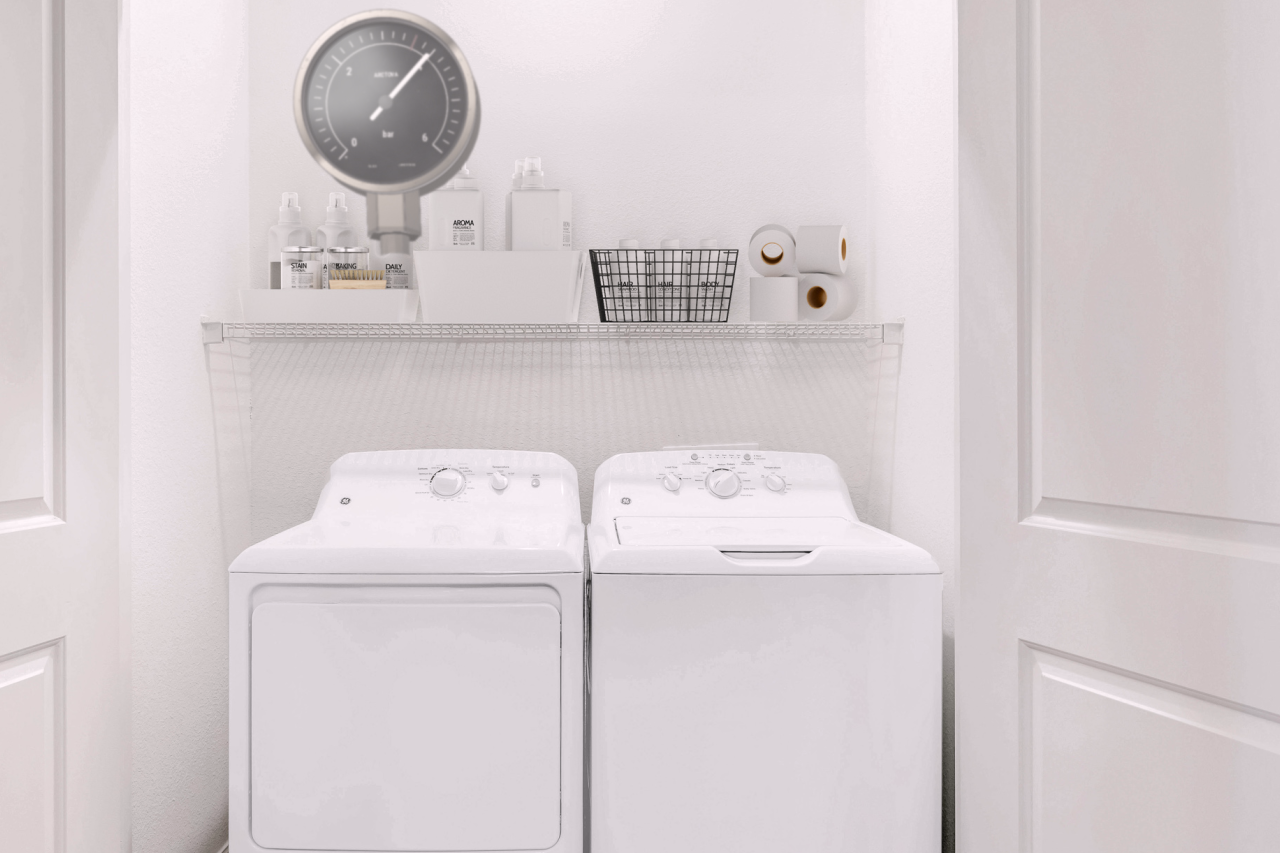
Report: 4bar
